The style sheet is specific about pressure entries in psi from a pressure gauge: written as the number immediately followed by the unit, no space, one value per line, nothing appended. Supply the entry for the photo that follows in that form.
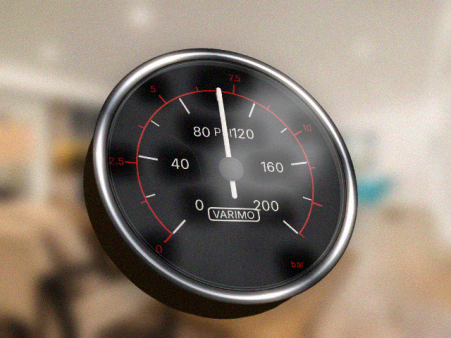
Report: 100psi
